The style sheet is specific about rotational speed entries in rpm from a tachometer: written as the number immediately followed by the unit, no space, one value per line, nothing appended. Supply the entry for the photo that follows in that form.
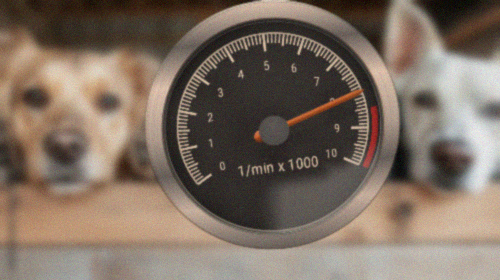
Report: 8000rpm
